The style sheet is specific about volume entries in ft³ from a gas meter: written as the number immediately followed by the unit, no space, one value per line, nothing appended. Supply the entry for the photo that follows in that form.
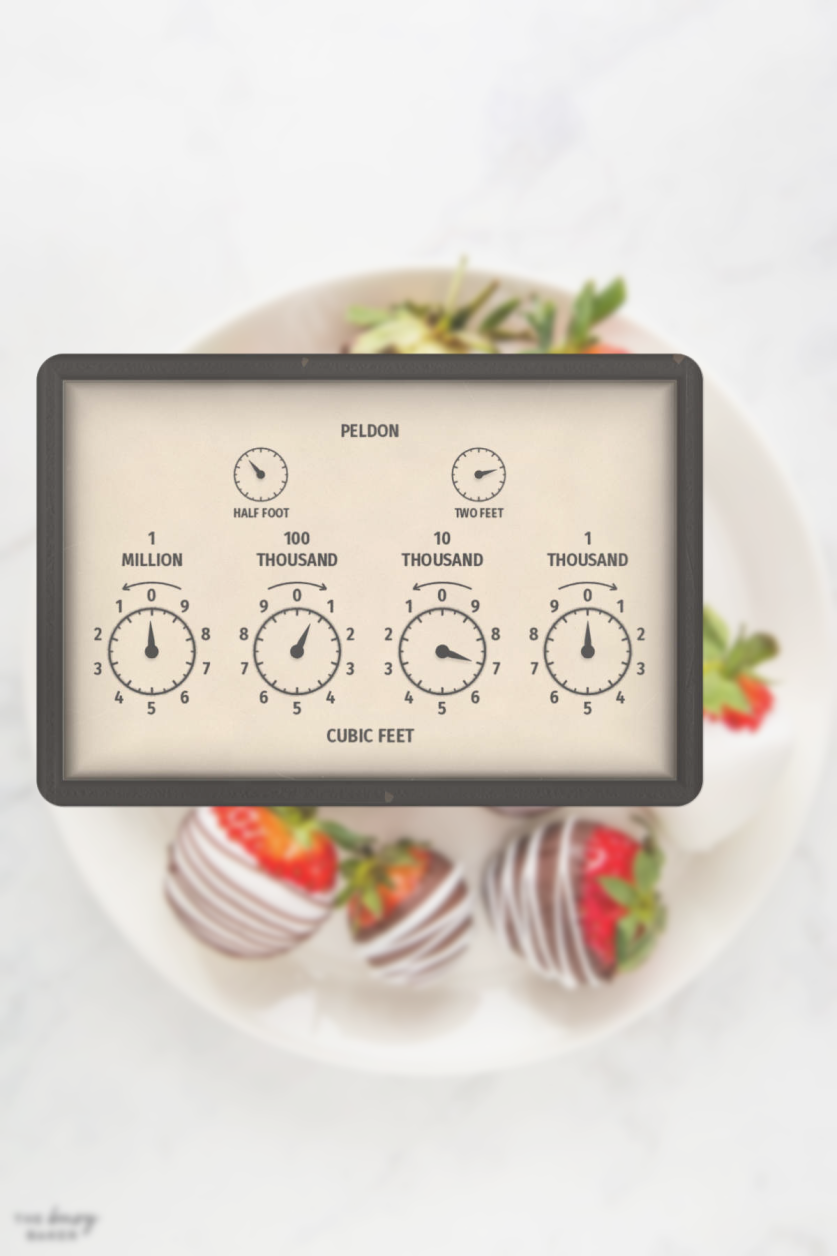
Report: 7000ft³
